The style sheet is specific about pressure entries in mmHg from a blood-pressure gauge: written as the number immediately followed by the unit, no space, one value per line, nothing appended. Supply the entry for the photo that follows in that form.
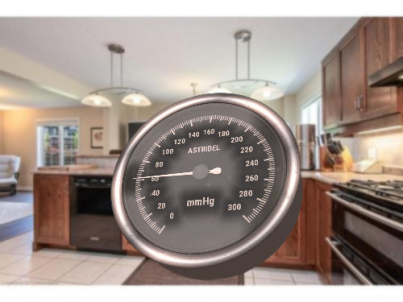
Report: 60mmHg
